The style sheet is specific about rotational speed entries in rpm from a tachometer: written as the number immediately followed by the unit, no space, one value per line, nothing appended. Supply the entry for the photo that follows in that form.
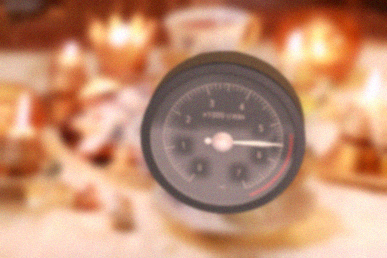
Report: 5500rpm
